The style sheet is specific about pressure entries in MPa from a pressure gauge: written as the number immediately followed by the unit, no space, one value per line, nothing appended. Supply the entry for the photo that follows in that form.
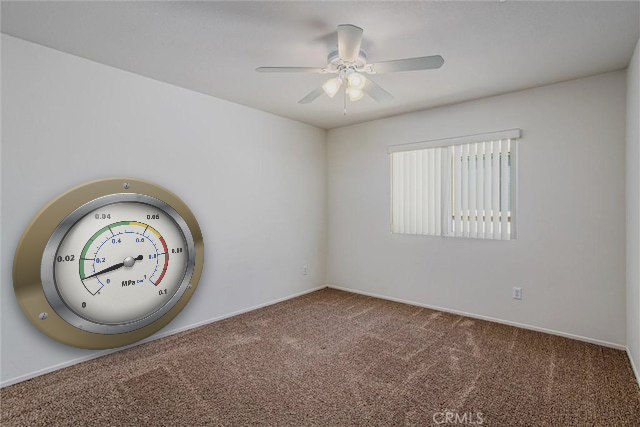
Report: 0.01MPa
